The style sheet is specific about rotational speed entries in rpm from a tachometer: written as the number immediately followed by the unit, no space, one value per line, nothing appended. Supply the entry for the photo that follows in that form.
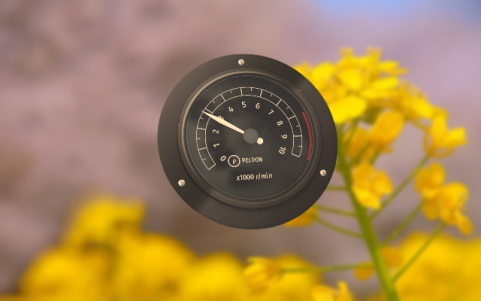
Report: 2750rpm
